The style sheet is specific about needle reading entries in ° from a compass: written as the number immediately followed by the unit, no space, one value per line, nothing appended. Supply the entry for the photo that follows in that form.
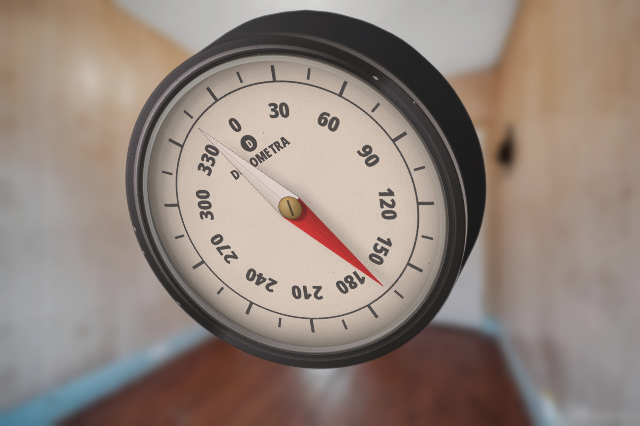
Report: 165°
